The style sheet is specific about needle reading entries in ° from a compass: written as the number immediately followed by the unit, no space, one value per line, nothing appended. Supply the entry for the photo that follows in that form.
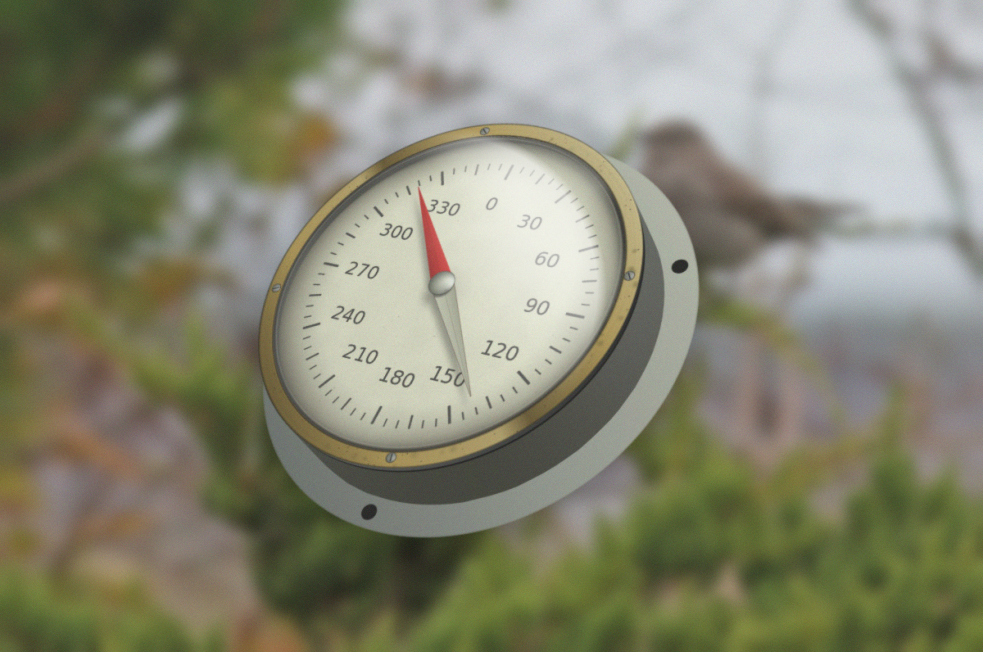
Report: 320°
